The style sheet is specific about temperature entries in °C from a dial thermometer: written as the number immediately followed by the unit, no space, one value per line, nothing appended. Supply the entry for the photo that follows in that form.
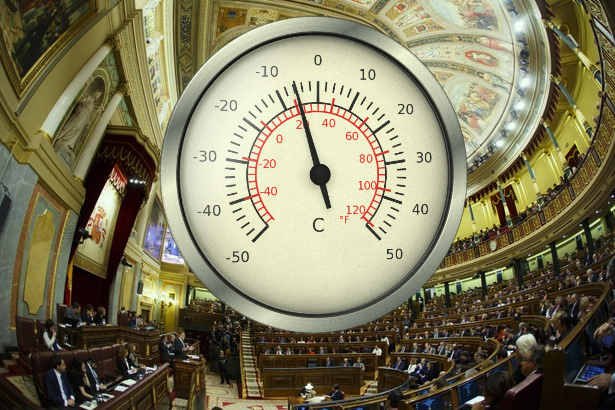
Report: -6°C
